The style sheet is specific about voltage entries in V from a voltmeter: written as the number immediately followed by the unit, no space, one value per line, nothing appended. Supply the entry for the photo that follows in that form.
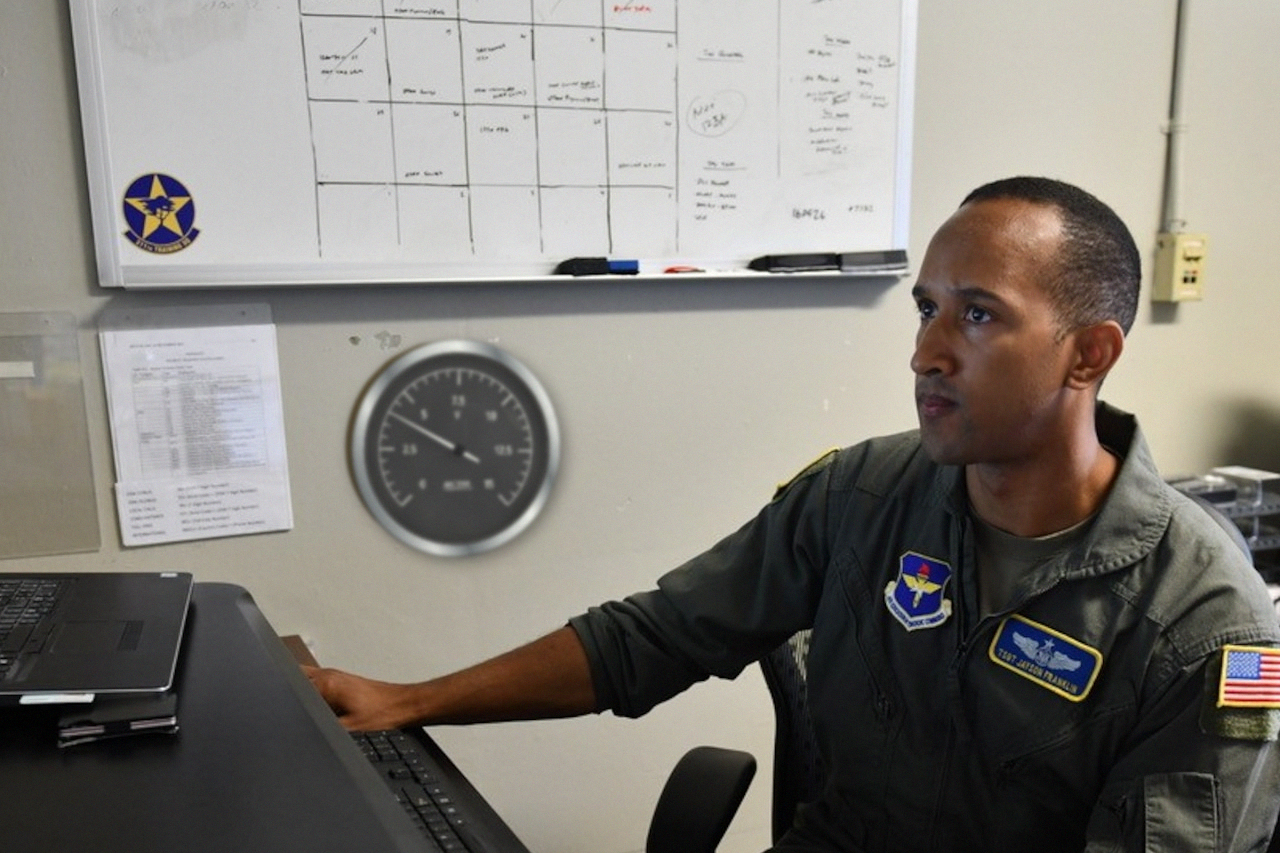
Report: 4V
